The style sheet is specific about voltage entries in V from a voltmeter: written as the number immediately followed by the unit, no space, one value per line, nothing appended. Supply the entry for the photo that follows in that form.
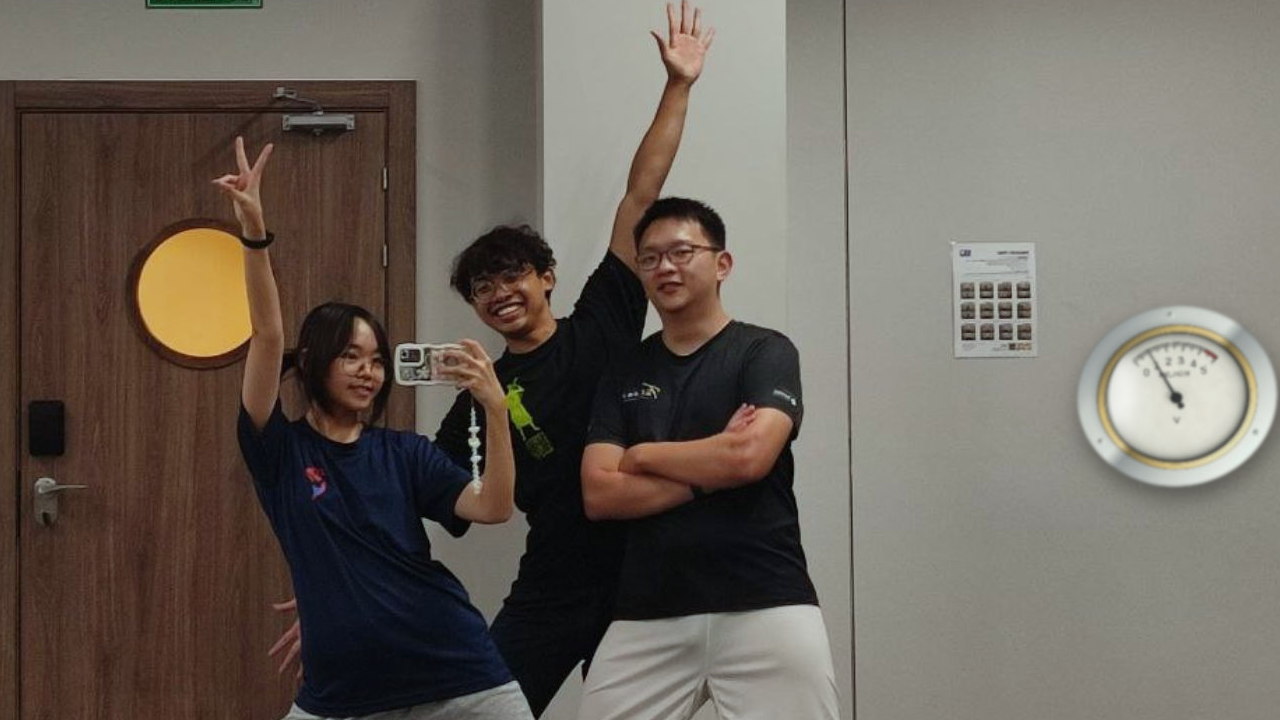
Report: 1V
